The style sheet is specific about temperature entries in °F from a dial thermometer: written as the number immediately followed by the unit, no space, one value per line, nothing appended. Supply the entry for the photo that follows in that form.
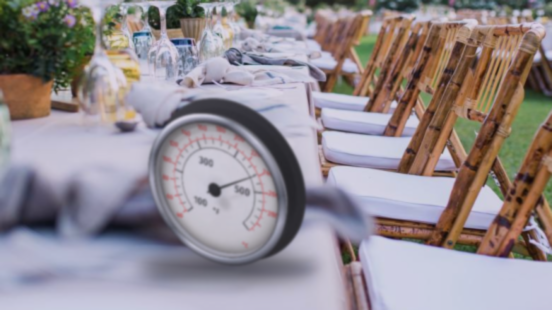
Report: 460°F
